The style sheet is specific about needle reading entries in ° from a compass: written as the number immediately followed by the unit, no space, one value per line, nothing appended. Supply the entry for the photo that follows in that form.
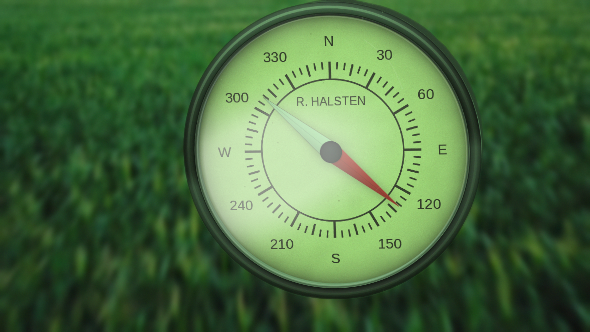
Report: 130°
